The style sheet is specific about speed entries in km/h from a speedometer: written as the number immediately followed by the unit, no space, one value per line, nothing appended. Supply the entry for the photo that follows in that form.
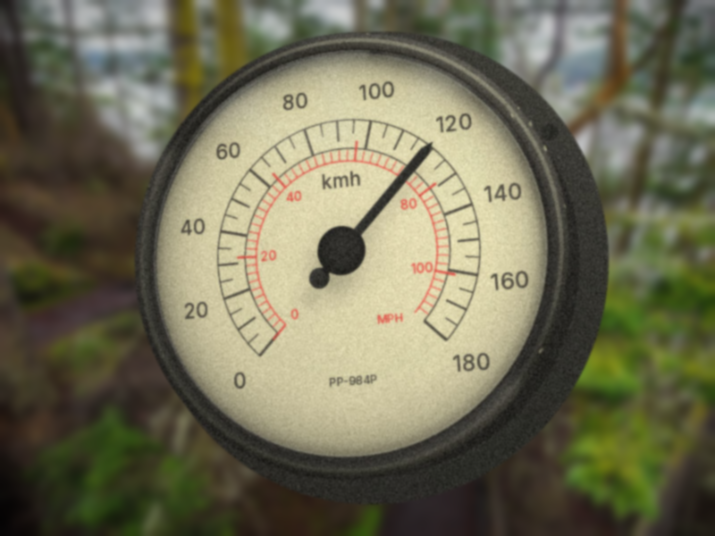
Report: 120km/h
